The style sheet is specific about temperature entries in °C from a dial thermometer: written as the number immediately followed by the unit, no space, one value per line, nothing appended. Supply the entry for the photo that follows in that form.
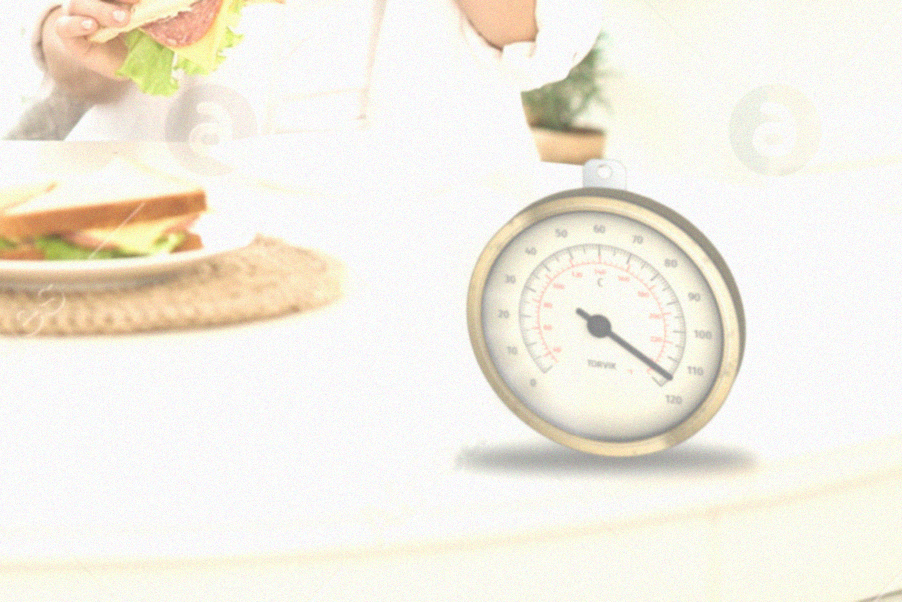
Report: 115°C
